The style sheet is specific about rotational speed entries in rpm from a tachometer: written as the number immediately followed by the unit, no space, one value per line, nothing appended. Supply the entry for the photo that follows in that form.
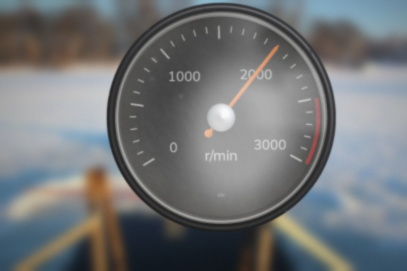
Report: 2000rpm
